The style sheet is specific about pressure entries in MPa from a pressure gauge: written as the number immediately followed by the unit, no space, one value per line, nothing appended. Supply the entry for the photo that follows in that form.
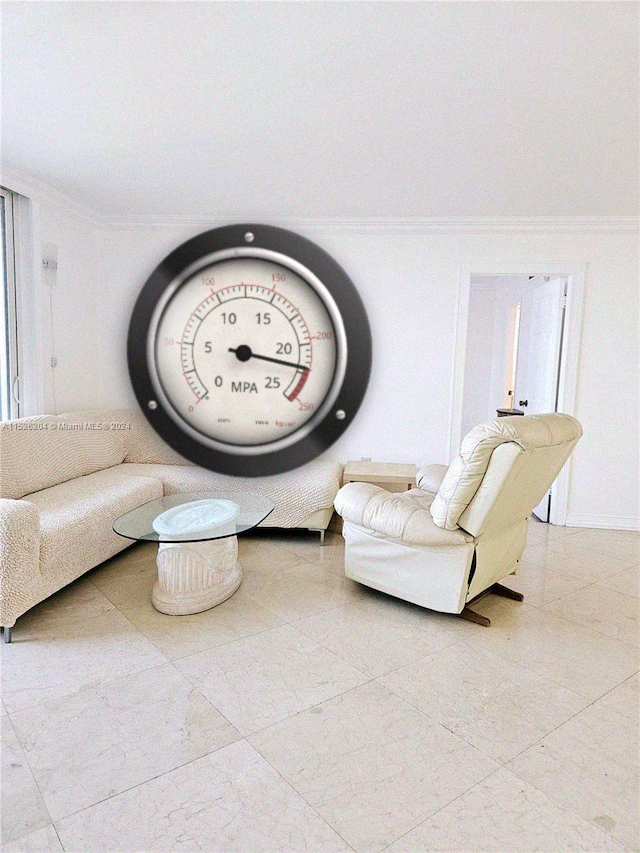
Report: 22MPa
